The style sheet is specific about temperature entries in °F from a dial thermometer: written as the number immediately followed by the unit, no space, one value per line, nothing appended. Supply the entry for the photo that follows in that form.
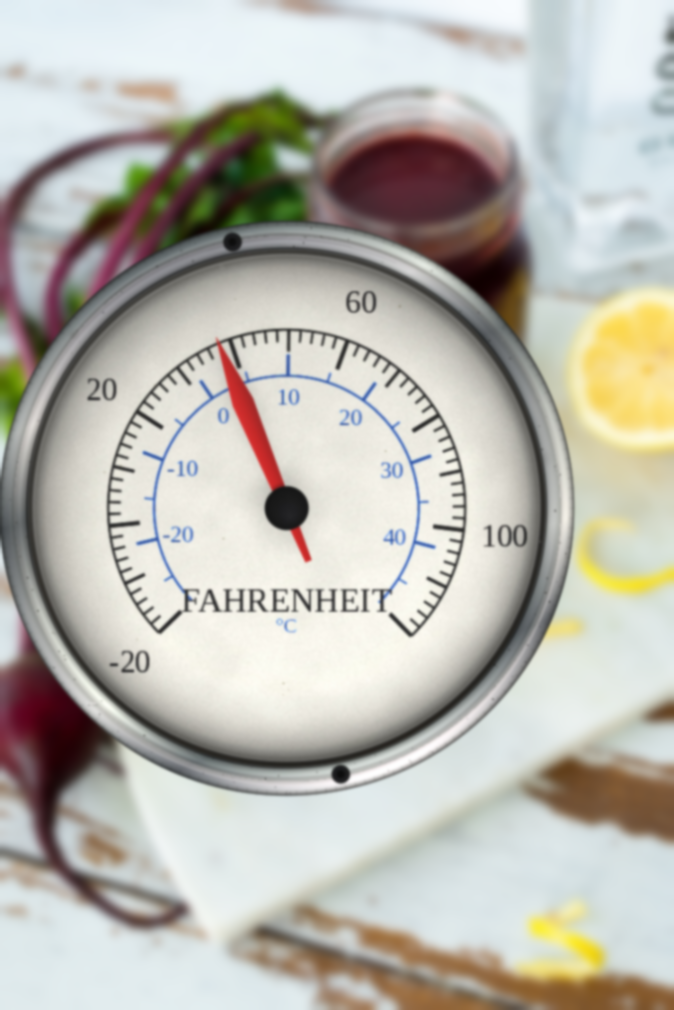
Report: 38°F
